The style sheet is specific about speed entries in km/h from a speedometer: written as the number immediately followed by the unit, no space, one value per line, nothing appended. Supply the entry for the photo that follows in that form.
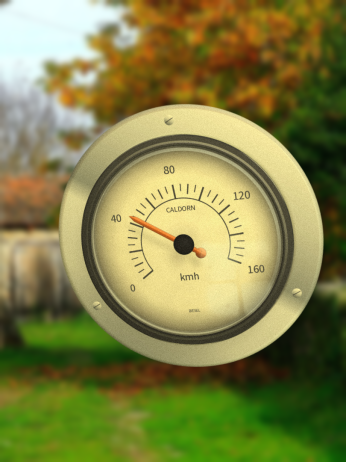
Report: 45km/h
